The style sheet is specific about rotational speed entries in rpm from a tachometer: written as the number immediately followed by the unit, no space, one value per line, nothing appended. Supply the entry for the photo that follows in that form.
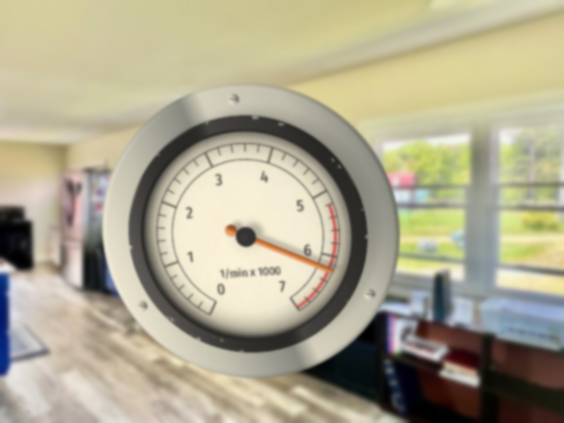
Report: 6200rpm
